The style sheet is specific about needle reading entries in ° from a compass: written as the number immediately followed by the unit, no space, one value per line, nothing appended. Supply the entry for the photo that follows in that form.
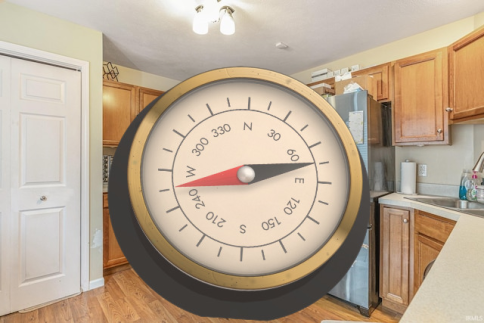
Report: 255°
